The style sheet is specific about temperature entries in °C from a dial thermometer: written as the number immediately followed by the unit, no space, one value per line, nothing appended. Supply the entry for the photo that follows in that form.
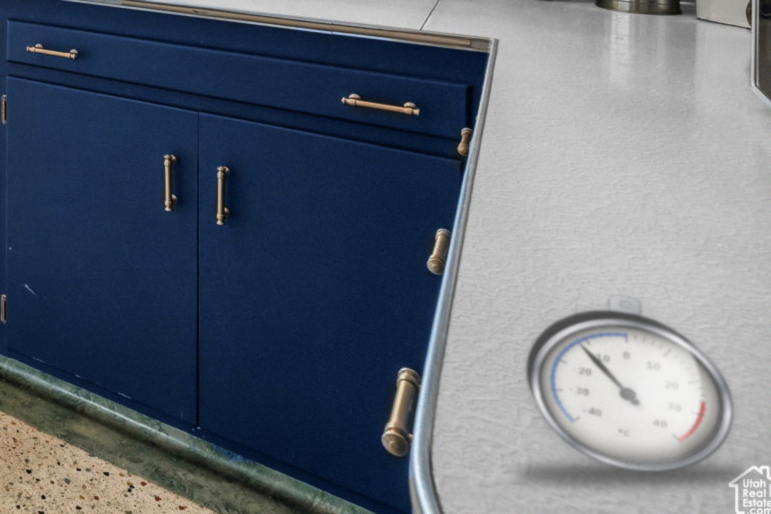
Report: -12°C
